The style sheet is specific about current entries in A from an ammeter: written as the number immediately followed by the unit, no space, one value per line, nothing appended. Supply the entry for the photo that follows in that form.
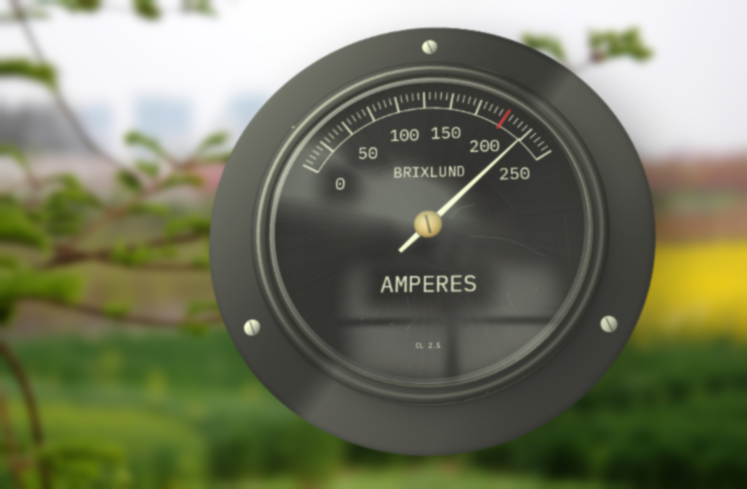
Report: 225A
